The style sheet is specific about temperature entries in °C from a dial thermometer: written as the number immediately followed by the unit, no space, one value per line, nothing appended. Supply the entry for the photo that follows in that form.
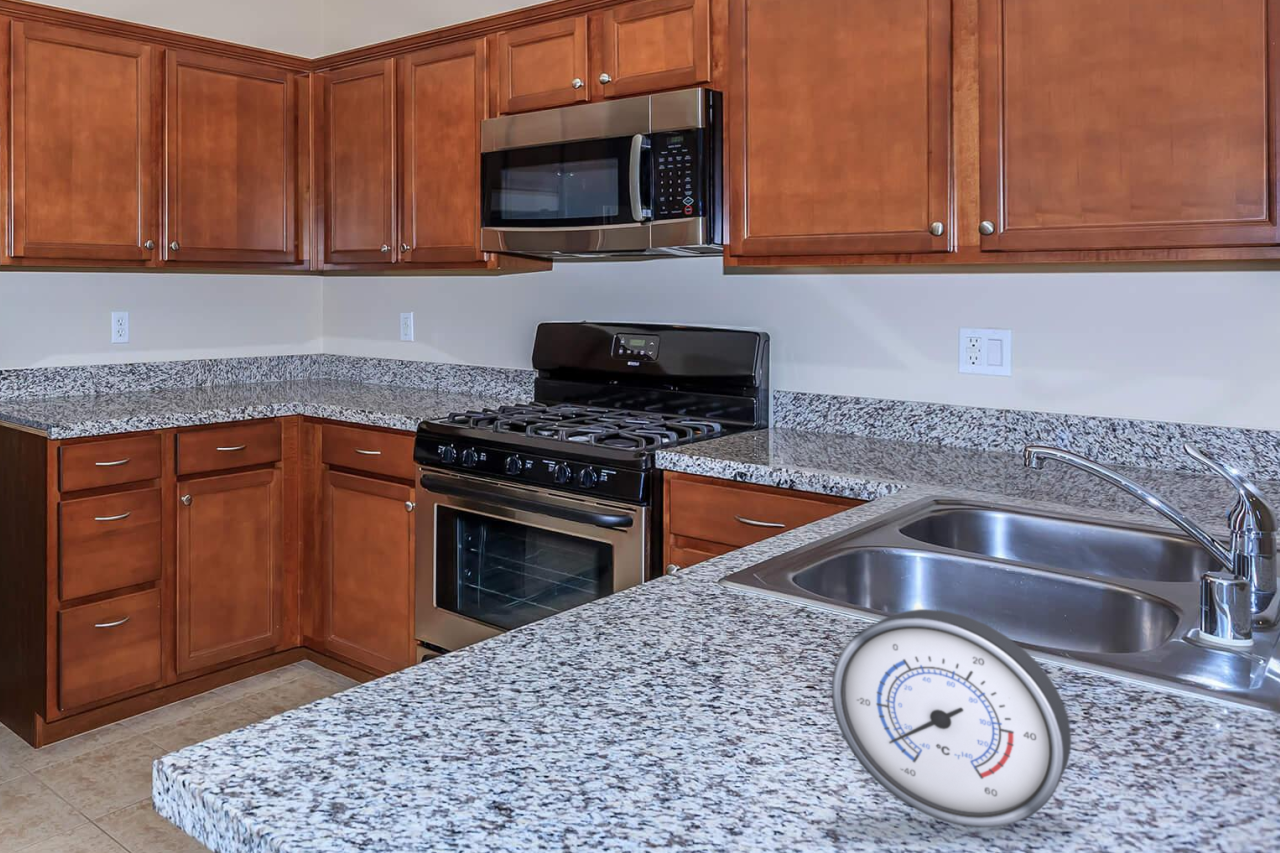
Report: -32°C
